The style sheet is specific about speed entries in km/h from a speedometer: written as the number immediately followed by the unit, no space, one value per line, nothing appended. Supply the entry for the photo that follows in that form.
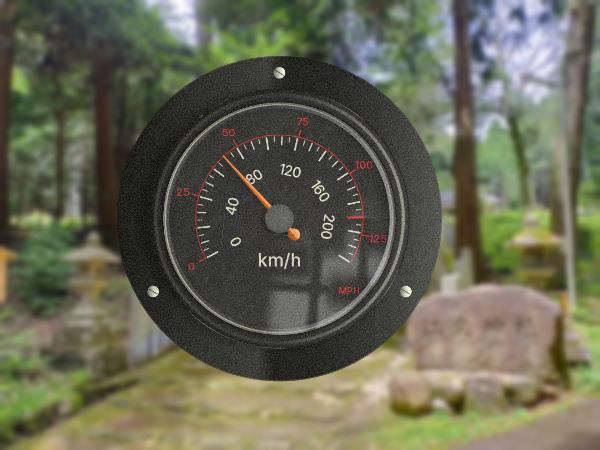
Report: 70km/h
